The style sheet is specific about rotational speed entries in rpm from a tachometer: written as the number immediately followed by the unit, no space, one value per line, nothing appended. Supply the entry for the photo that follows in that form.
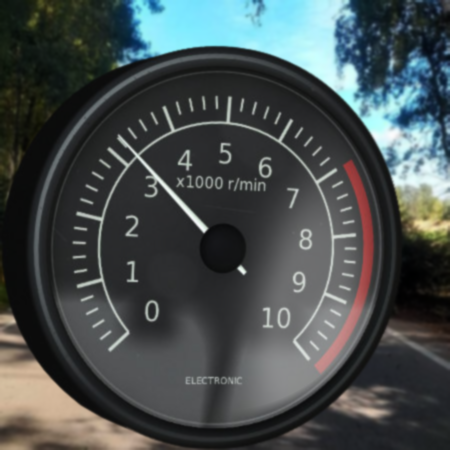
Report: 3200rpm
